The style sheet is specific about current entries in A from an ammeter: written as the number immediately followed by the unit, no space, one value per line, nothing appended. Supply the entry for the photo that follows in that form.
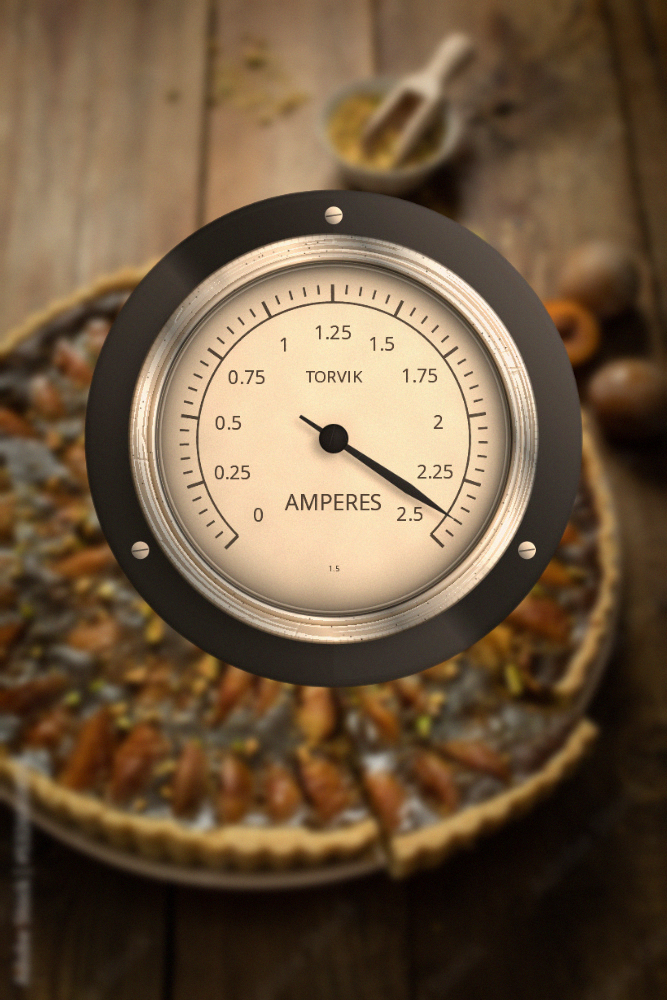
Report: 2.4A
